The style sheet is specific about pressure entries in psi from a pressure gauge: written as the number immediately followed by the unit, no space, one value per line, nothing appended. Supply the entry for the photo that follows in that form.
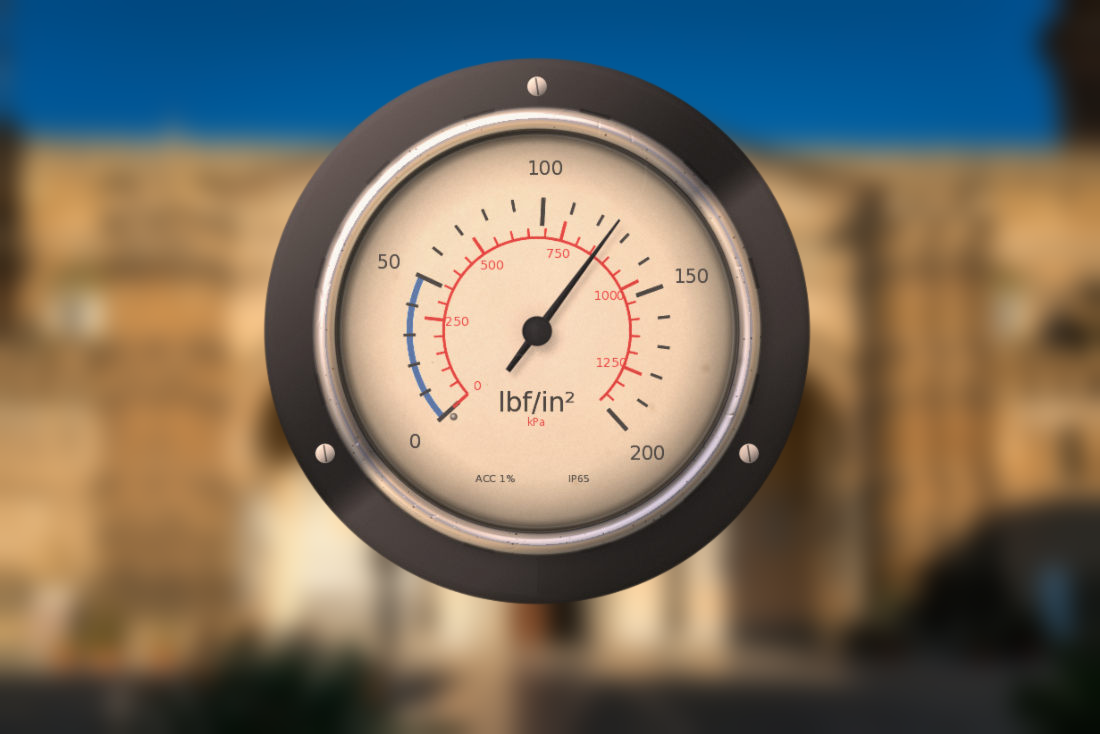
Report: 125psi
